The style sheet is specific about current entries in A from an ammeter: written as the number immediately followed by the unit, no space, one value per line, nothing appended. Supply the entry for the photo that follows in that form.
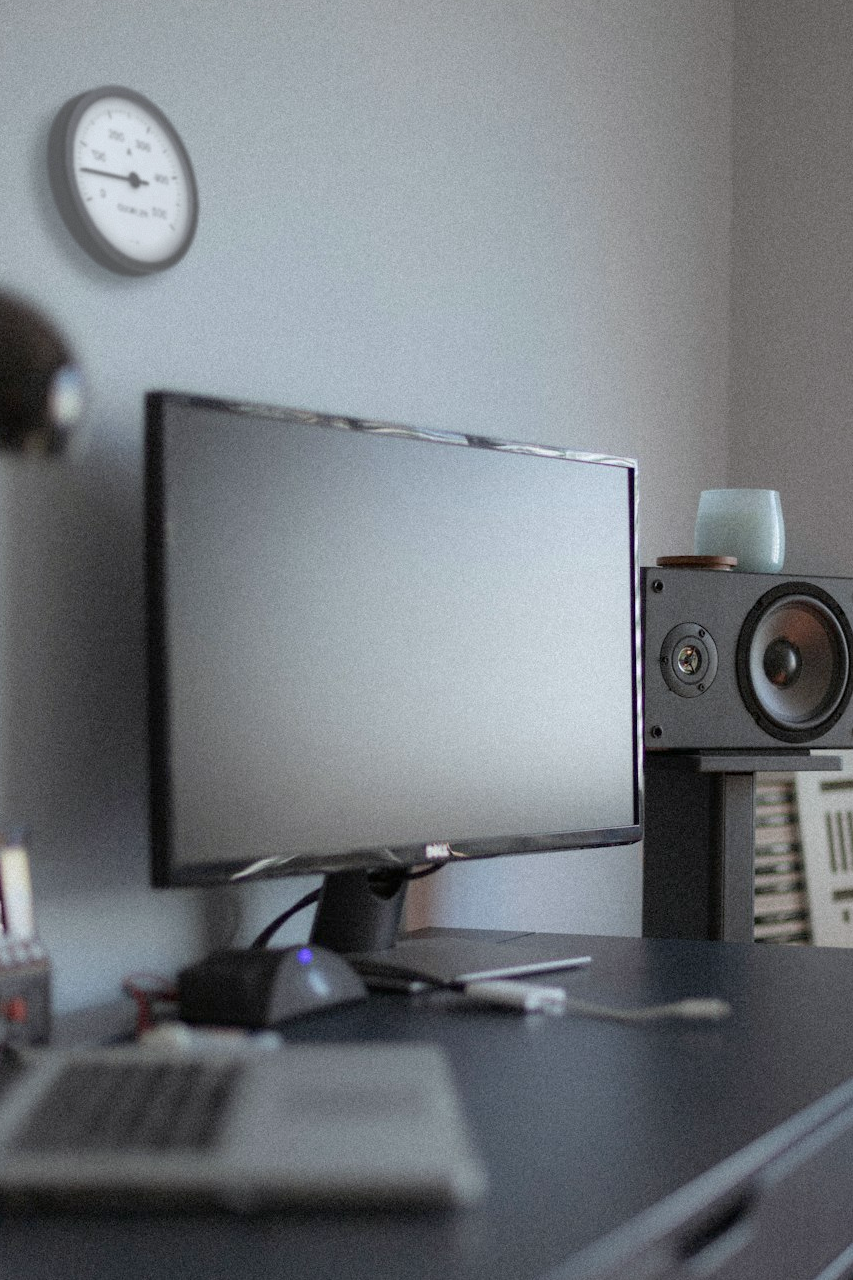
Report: 50A
